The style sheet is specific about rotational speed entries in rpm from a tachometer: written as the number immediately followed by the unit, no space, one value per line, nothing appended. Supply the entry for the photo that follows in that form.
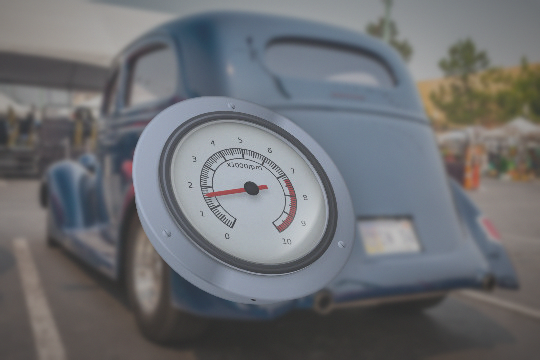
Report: 1500rpm
